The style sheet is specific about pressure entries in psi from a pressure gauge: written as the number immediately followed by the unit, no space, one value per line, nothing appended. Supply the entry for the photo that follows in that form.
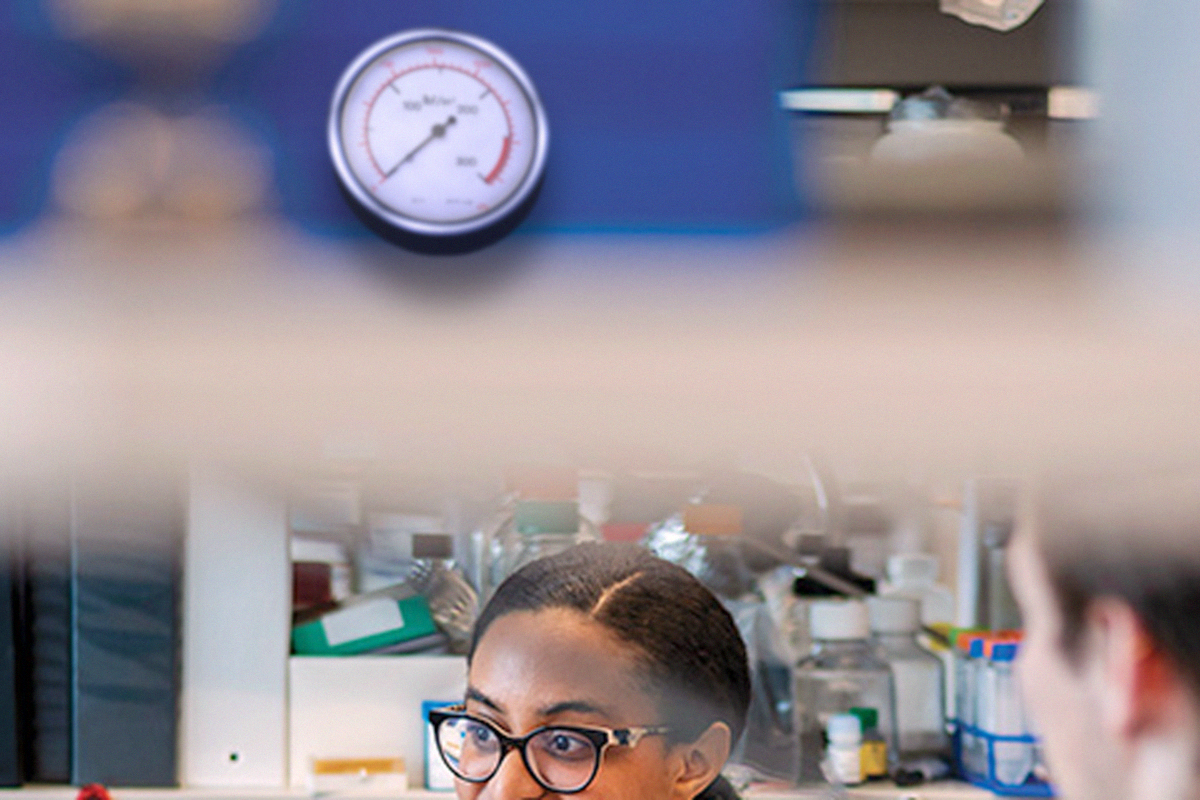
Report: 0psi
